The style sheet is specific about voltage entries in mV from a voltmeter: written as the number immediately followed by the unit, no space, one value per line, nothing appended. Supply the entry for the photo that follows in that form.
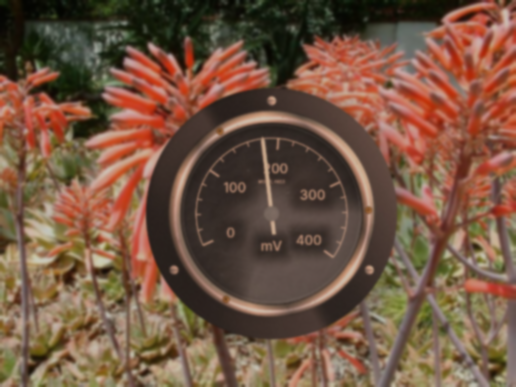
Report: 180mV
